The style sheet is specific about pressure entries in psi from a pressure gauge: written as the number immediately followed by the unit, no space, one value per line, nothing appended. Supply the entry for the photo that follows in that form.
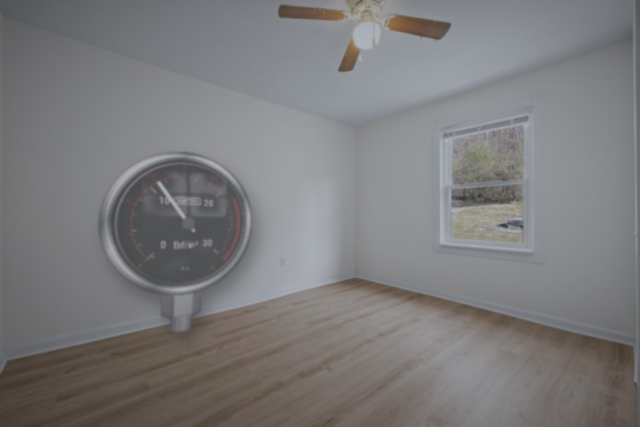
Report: 11psi
